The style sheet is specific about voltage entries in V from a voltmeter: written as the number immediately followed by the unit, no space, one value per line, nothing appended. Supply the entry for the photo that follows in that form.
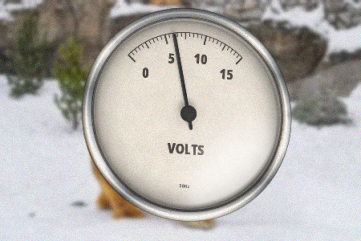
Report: 6V
